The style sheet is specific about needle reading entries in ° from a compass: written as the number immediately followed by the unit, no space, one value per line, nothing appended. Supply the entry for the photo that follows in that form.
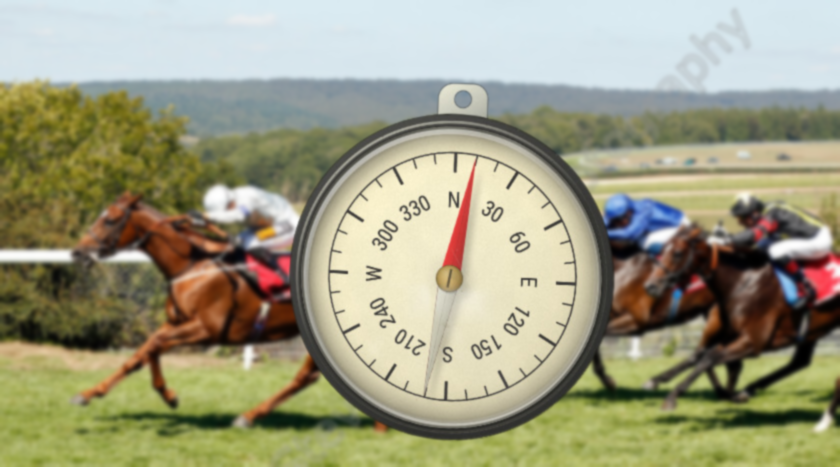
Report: 10°
